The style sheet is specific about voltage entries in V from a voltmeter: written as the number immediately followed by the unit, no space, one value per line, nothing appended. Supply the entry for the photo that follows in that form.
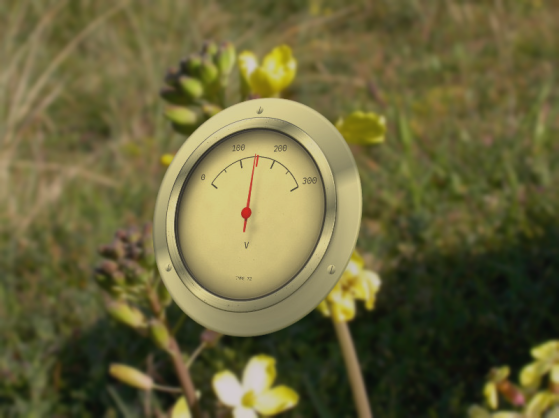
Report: 150V
